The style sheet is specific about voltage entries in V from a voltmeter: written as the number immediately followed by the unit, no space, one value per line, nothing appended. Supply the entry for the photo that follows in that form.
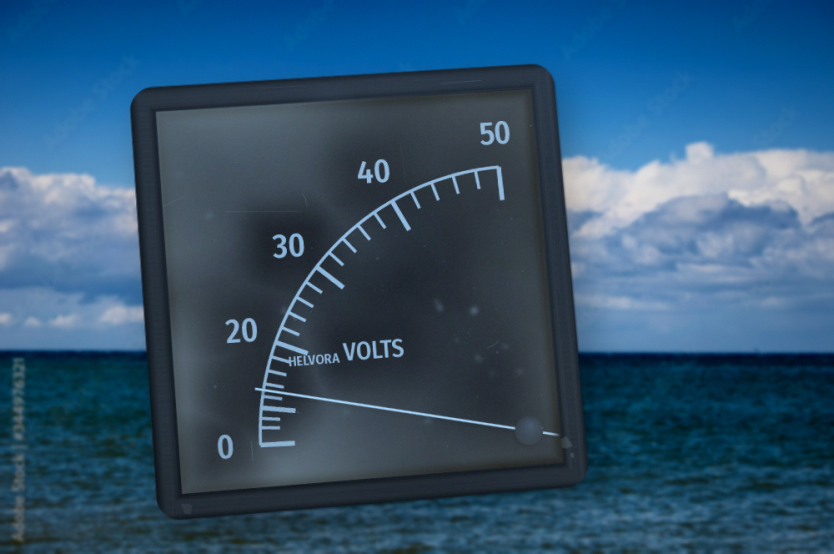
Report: 13V
